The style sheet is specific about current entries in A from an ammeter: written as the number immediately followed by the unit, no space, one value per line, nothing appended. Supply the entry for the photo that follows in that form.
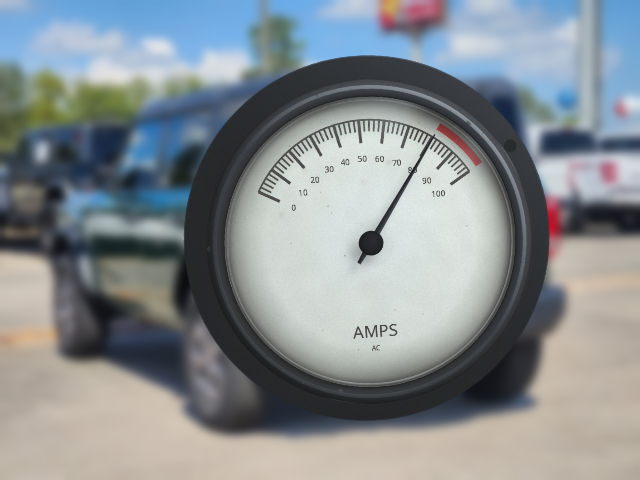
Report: 80A
